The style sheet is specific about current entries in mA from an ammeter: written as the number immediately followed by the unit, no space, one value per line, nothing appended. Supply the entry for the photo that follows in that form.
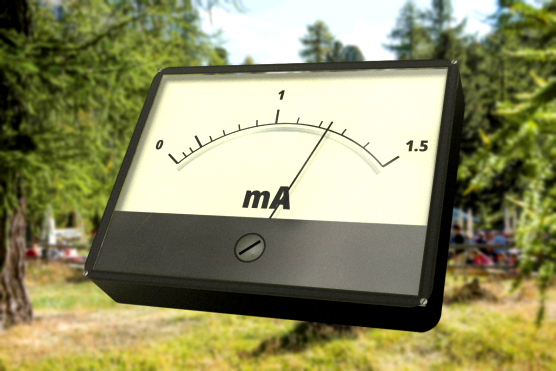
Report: 1.25mA
